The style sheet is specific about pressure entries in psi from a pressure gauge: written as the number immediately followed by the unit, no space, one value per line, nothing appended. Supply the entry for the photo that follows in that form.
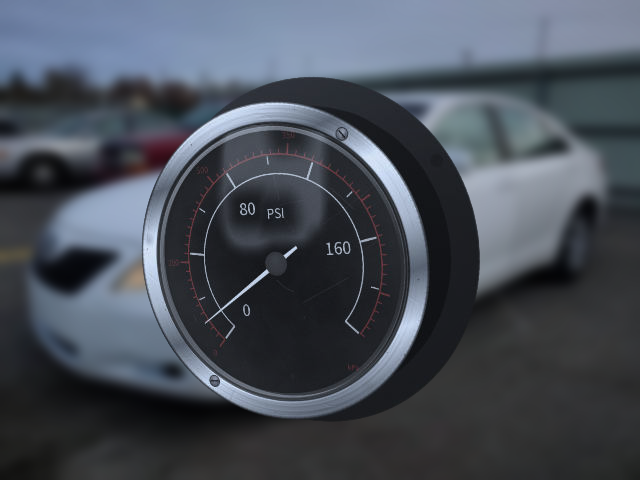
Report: 10psi
